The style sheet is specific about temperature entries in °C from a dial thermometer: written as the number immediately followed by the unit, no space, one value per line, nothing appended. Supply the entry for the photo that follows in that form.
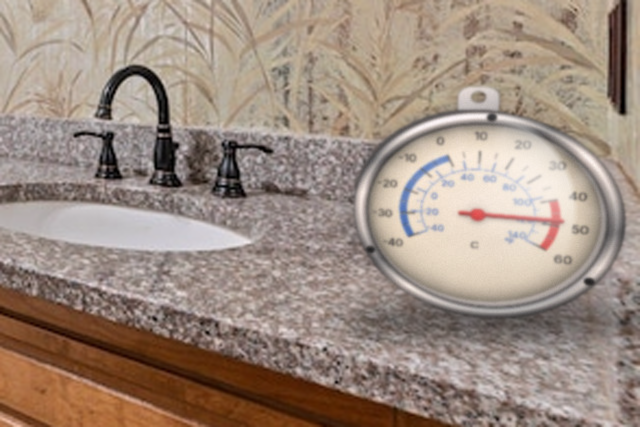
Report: 47.5°C
